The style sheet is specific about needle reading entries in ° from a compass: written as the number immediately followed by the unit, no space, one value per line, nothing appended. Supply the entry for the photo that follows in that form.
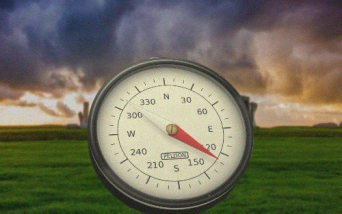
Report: 130°
